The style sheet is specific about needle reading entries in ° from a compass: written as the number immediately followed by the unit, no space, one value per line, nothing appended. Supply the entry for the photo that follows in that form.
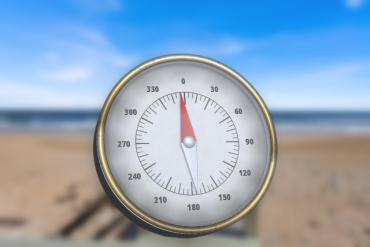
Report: 355°
